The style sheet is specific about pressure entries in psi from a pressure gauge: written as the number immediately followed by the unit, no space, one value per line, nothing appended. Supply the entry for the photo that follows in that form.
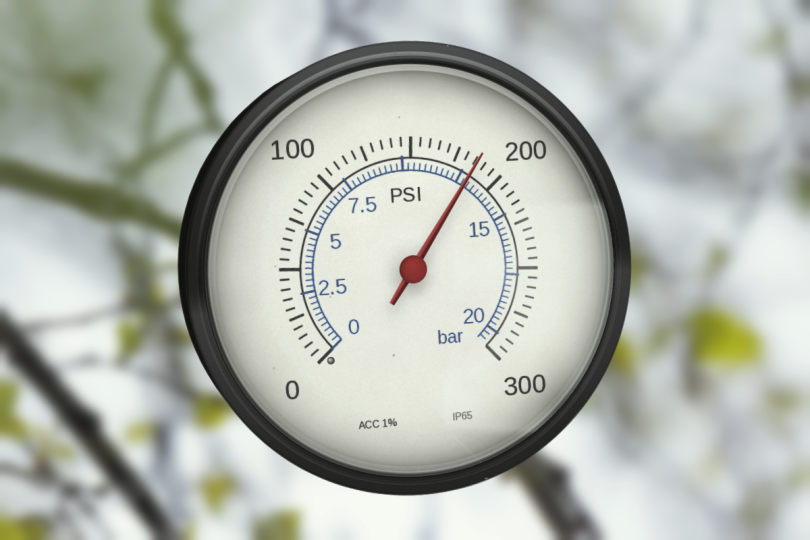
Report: 185psi
